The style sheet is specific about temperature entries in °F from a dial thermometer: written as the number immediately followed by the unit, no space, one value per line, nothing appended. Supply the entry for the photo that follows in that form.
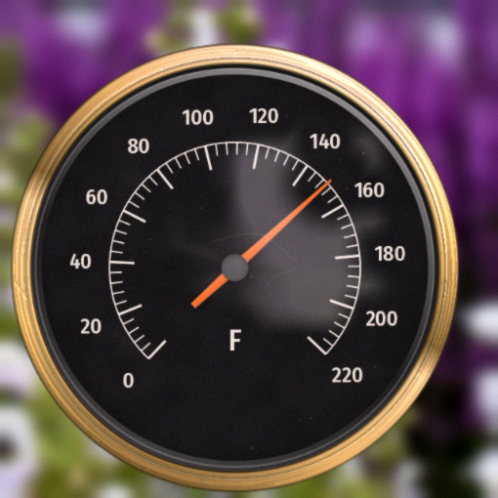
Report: 150°F
